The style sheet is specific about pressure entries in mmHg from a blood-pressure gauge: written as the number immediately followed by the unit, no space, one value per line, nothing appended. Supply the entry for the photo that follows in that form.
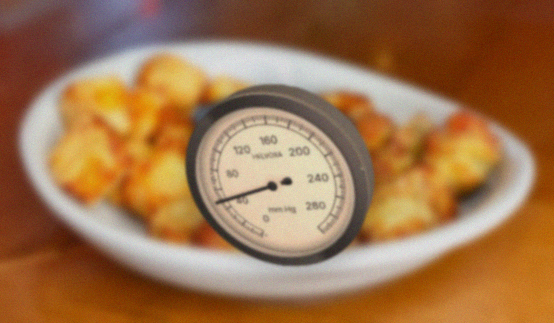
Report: 50mmHg
